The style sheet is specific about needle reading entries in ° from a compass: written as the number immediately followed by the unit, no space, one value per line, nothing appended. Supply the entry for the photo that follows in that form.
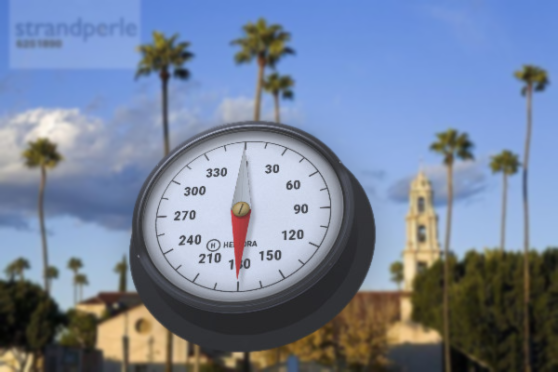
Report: 180°
